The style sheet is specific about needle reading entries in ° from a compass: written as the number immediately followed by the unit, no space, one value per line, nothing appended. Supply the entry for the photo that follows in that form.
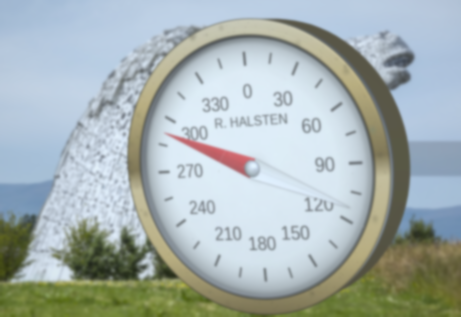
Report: 292.5°
